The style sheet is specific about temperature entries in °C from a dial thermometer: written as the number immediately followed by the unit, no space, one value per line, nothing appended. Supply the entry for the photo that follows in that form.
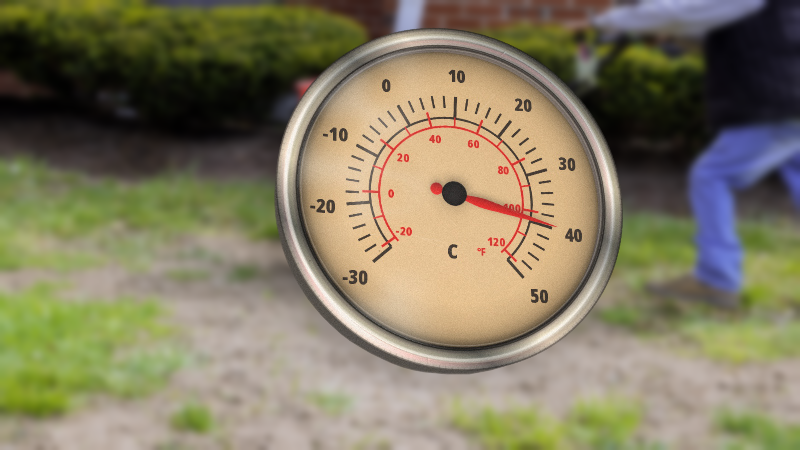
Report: 40°C
